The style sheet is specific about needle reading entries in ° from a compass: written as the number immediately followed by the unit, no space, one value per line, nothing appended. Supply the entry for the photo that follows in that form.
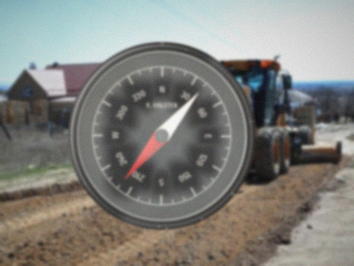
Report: 220°
